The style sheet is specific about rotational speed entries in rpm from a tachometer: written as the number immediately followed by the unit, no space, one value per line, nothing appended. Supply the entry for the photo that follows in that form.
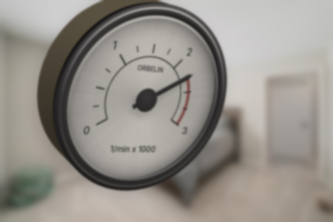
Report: 2250rpm
